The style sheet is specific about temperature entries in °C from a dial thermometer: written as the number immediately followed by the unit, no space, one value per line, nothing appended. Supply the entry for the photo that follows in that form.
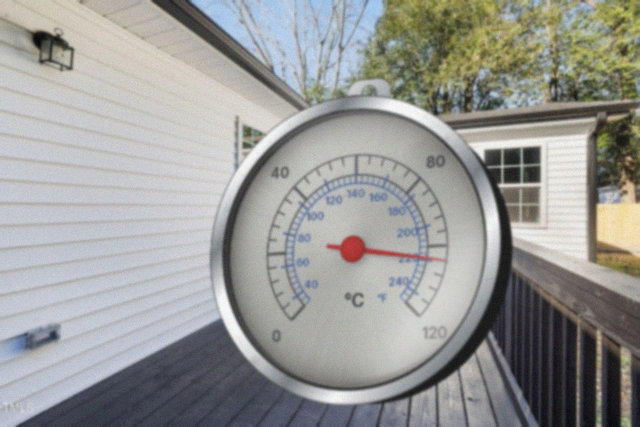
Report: 104°C
